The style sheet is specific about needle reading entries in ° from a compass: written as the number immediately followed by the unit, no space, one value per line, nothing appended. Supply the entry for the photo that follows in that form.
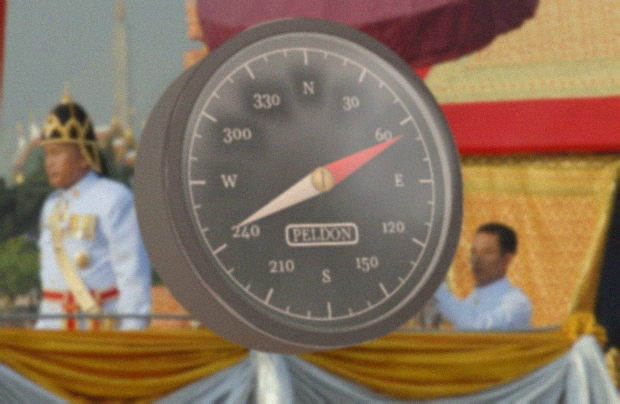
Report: 65°
